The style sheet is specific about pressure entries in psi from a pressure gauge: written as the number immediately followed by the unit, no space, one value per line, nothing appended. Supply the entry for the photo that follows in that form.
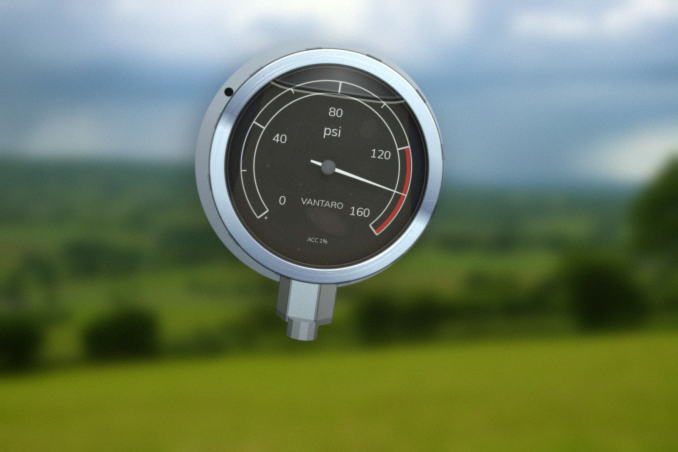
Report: 140psi
